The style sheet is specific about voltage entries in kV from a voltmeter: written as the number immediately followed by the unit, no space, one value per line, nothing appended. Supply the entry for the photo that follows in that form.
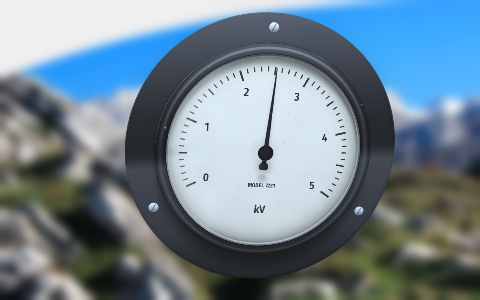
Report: 2.5kV
